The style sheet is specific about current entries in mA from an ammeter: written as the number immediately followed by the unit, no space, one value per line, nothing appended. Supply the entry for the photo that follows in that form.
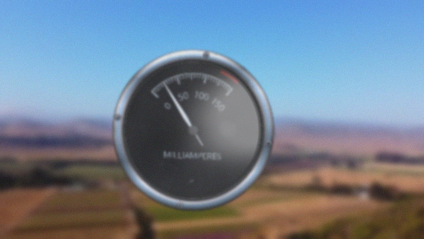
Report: 25mA
